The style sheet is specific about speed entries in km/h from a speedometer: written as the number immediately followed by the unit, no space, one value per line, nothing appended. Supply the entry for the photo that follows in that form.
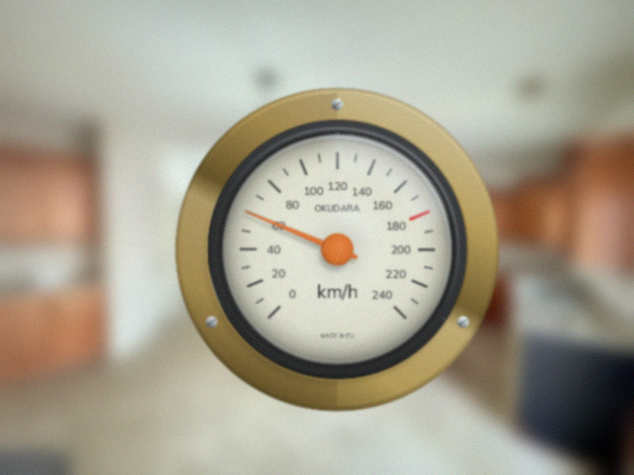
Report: 60km/h
